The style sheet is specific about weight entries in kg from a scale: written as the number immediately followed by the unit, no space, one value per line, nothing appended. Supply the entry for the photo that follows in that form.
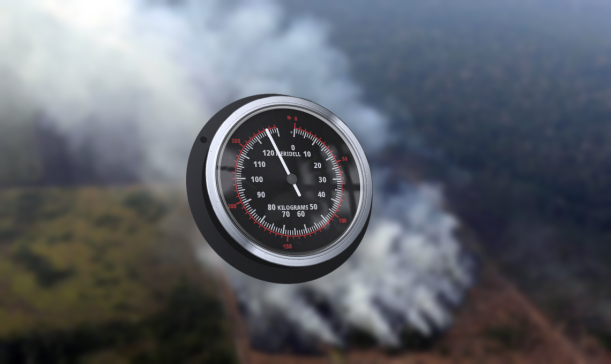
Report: 125kg
